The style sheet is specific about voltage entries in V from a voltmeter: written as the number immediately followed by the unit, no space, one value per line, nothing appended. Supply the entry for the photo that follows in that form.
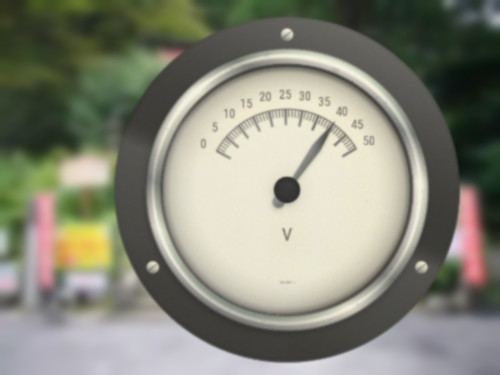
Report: 40V
